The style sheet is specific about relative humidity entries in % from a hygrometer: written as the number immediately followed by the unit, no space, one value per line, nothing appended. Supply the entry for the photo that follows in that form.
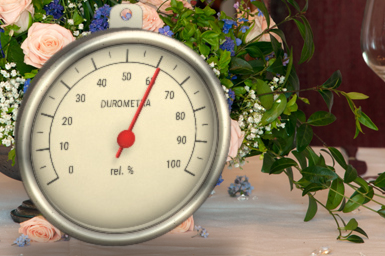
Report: 60%
